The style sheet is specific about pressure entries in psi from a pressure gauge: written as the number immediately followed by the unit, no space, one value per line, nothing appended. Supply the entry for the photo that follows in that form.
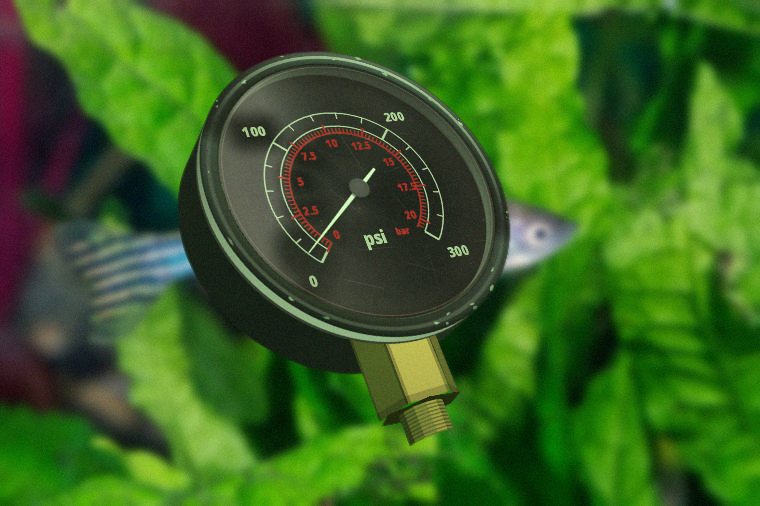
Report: 10psi
